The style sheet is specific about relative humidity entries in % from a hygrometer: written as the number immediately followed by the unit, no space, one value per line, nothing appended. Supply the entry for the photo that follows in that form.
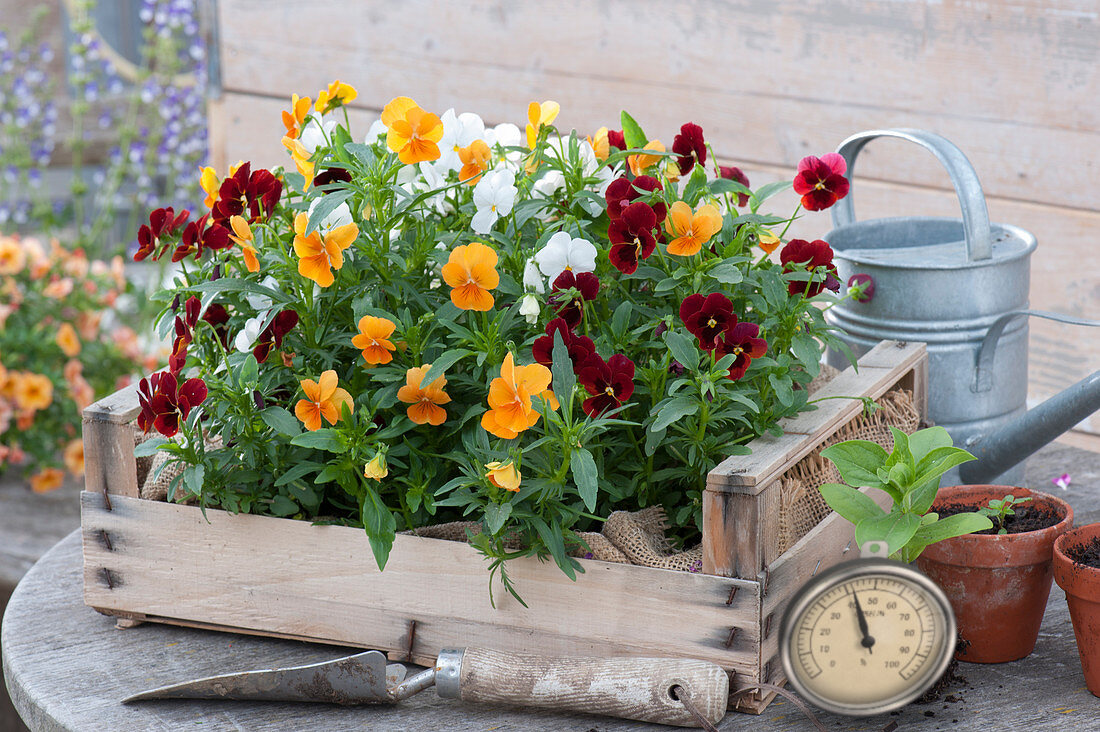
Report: 42%
